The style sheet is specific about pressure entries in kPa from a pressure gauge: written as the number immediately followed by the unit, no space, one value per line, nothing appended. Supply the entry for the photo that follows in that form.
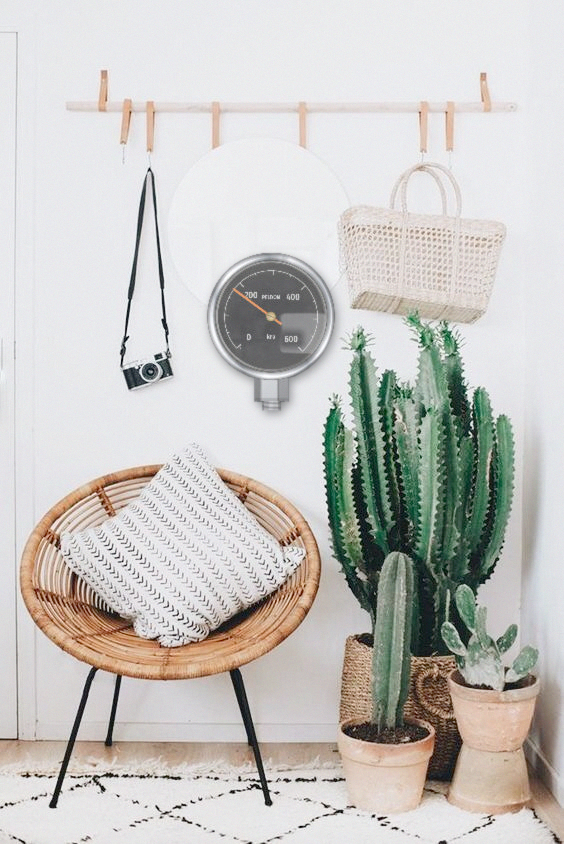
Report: 175kPa
